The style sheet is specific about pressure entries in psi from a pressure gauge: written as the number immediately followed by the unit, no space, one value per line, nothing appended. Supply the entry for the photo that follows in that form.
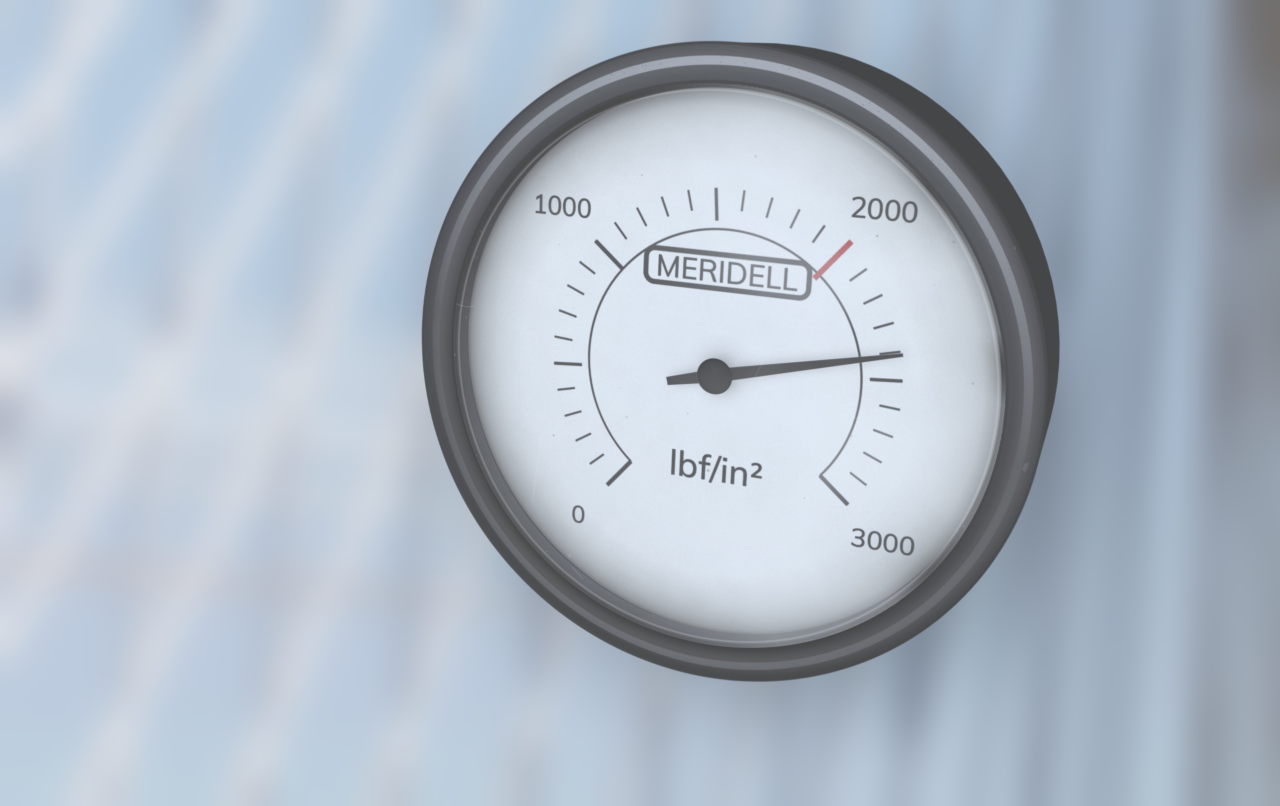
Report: 2400psi
